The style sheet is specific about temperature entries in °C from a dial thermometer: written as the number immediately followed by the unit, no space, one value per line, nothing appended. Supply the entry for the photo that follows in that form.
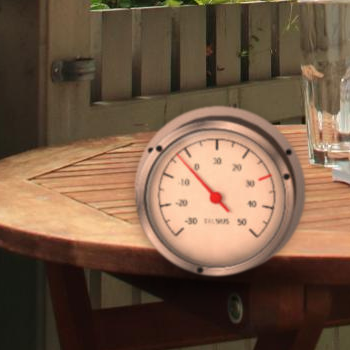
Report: -2.5°C
